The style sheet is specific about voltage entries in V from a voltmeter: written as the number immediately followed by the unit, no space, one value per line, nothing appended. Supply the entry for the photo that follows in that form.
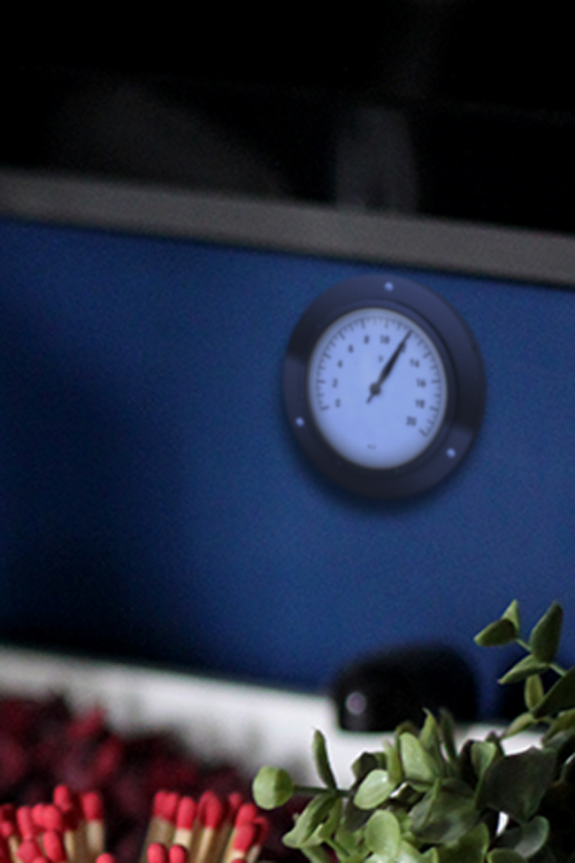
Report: 12V
